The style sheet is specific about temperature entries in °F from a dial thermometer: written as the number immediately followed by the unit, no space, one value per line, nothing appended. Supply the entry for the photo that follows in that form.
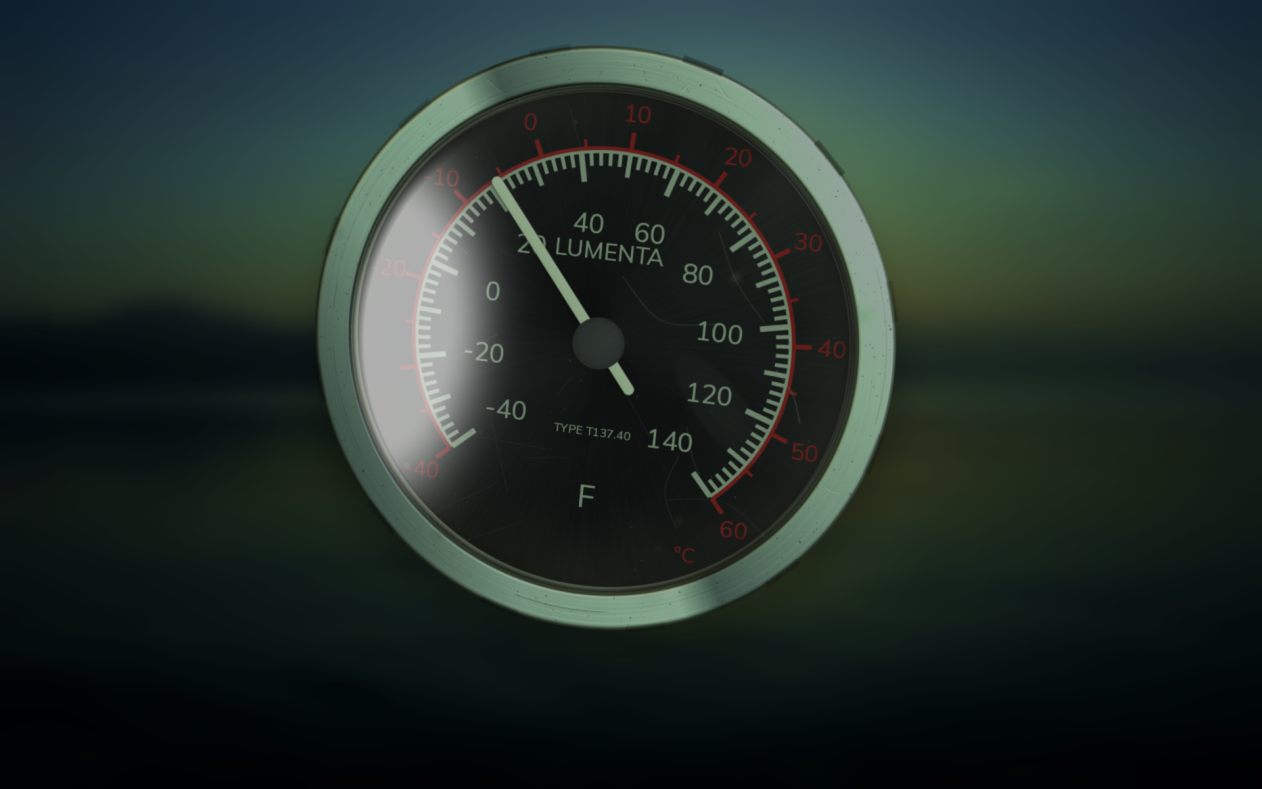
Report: 22°F
